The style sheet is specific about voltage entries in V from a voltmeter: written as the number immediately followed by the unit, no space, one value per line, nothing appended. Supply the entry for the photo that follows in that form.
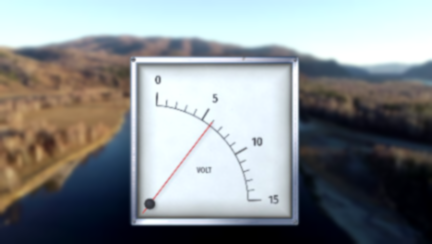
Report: 6V
